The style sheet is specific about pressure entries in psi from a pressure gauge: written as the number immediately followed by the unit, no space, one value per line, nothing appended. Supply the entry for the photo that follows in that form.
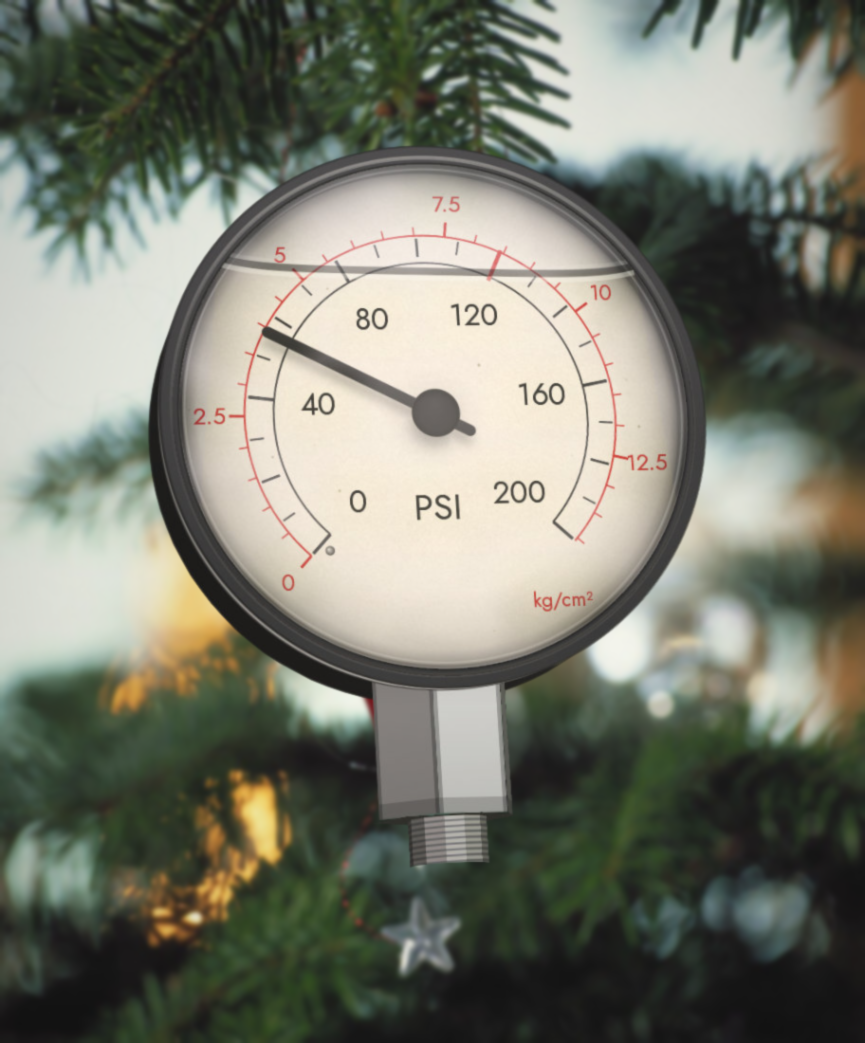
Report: 55psi
